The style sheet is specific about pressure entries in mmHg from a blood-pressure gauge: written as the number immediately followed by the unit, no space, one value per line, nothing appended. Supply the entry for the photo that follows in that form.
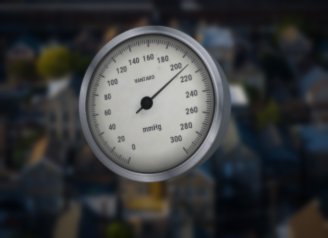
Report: 210mmHg
